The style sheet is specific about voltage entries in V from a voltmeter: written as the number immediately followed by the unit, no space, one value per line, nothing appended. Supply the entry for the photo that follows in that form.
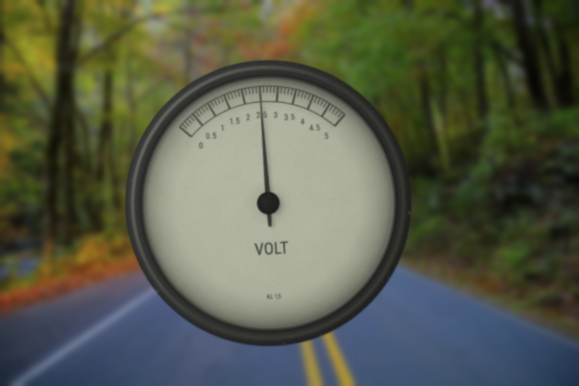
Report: 2.5V
